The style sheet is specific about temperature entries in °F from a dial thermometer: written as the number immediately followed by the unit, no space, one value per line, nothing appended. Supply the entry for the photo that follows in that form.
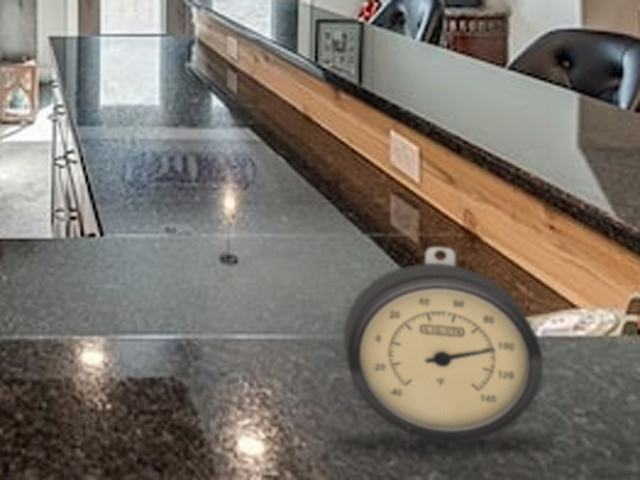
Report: 100°F
